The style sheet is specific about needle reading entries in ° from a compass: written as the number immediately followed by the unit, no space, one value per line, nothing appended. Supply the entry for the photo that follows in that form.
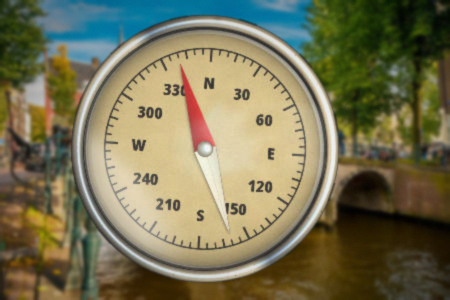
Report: 340°
